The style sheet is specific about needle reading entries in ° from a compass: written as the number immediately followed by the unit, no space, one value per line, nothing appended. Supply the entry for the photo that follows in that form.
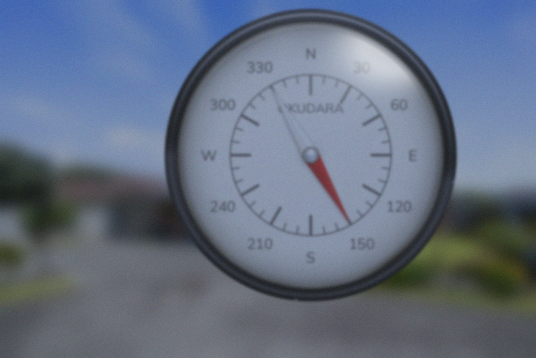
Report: 150°
